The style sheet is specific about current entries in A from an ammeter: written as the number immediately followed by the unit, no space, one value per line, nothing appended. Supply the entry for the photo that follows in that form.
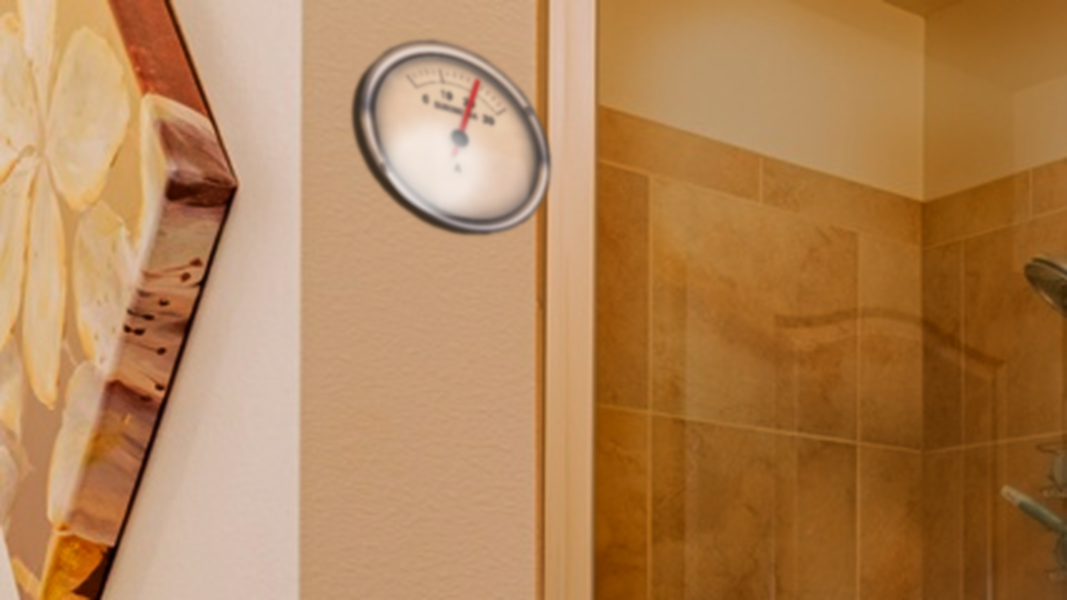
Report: 20A
